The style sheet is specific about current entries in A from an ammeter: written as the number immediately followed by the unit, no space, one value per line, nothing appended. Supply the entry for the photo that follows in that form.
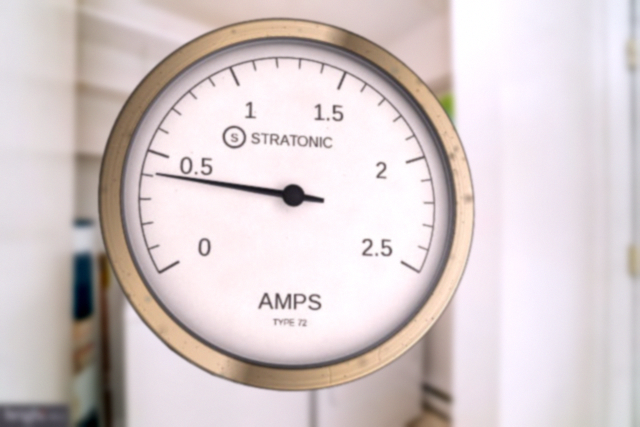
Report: 0.4A
